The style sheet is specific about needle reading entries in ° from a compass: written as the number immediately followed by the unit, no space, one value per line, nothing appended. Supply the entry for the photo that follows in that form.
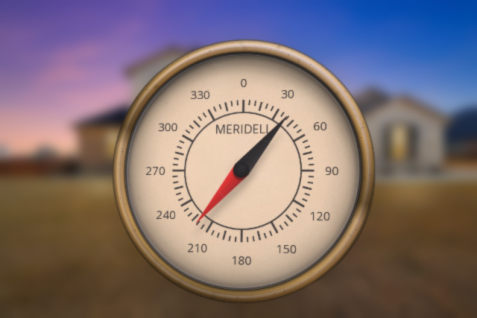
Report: 220°
